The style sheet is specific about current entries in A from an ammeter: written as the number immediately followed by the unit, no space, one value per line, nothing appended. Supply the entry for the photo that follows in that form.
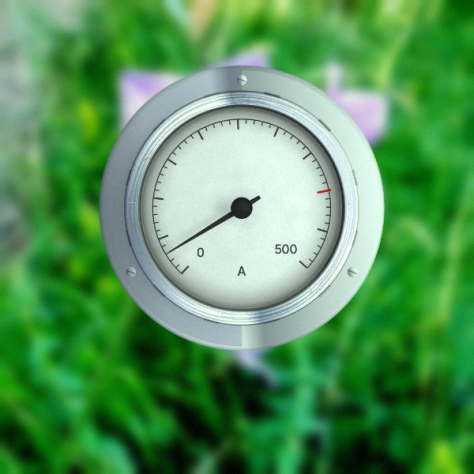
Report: 30A
